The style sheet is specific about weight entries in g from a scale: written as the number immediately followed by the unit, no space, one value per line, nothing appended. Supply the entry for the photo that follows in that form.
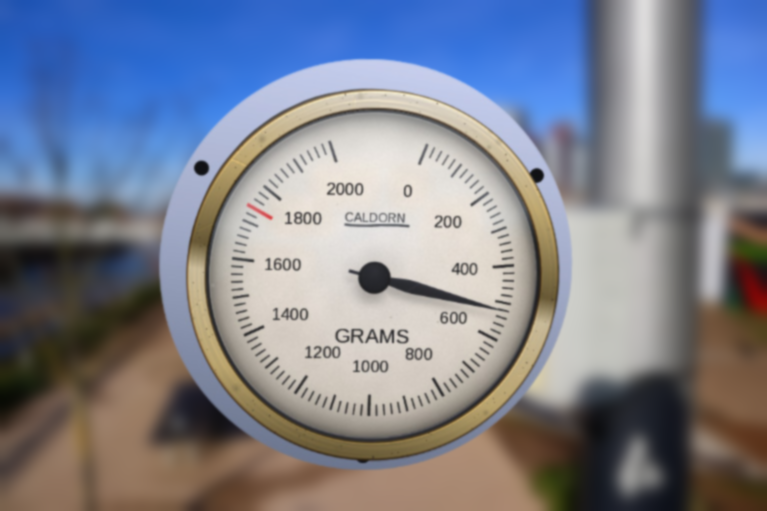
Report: 520g
